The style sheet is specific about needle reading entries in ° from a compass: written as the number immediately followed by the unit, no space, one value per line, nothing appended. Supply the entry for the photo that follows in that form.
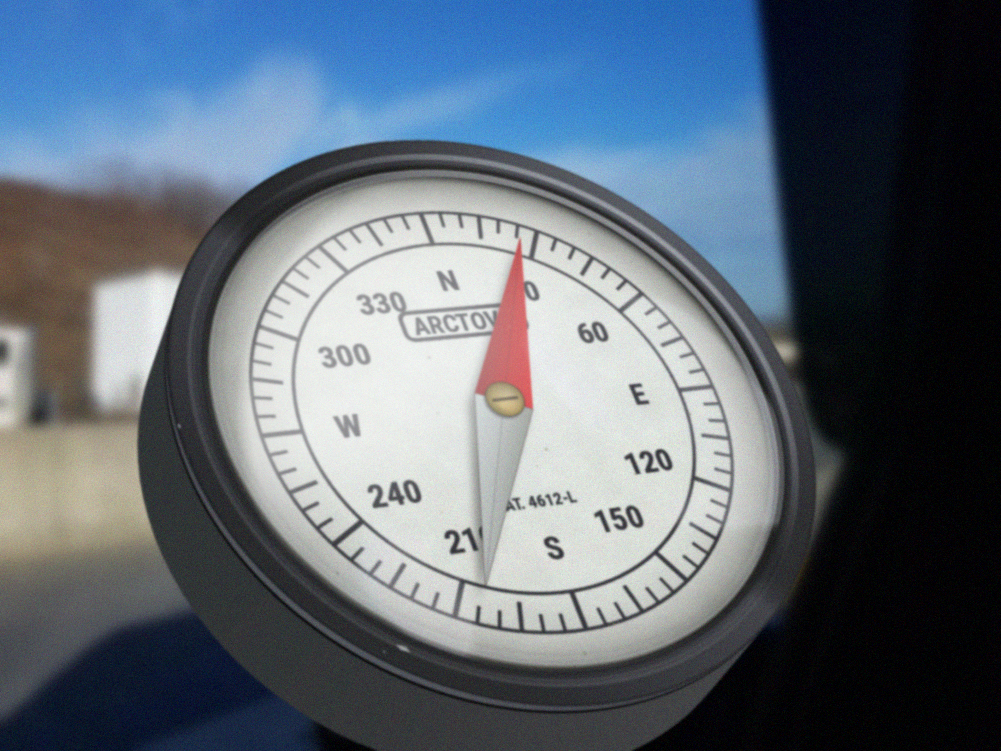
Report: 25°
